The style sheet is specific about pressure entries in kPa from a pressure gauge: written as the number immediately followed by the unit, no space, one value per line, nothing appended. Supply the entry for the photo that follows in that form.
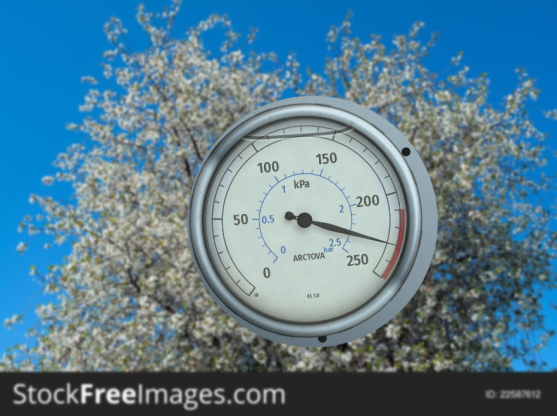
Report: 230kPa
